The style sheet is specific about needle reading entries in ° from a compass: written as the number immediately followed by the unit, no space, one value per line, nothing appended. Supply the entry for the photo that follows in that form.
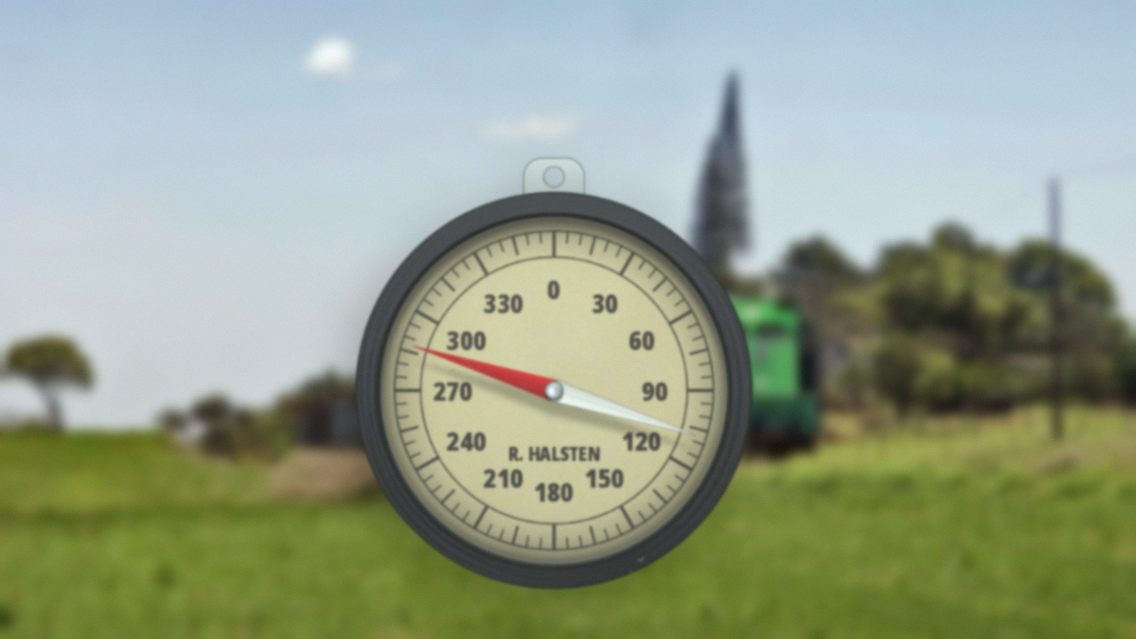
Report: 287.5°
